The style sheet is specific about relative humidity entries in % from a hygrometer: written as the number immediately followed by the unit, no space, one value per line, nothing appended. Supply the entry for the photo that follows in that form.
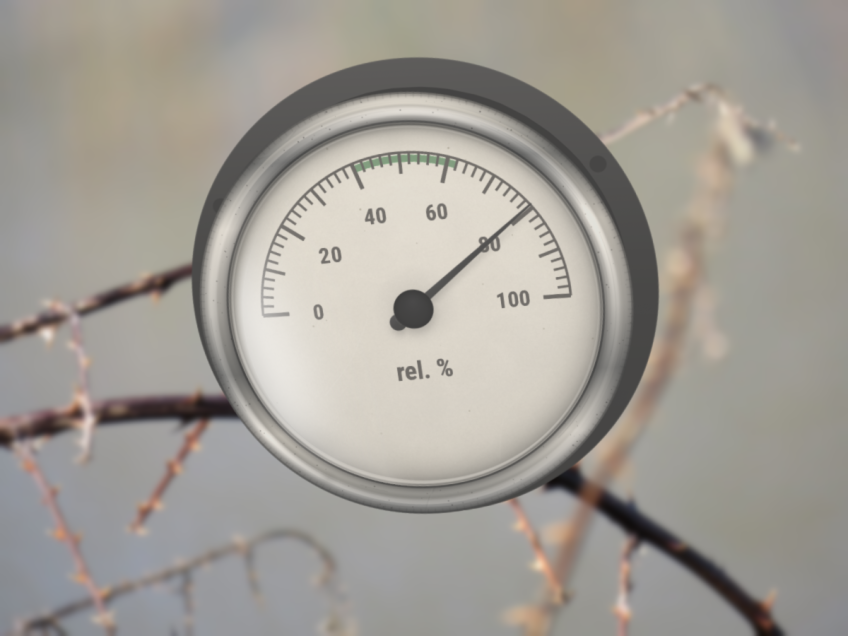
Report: 79%
